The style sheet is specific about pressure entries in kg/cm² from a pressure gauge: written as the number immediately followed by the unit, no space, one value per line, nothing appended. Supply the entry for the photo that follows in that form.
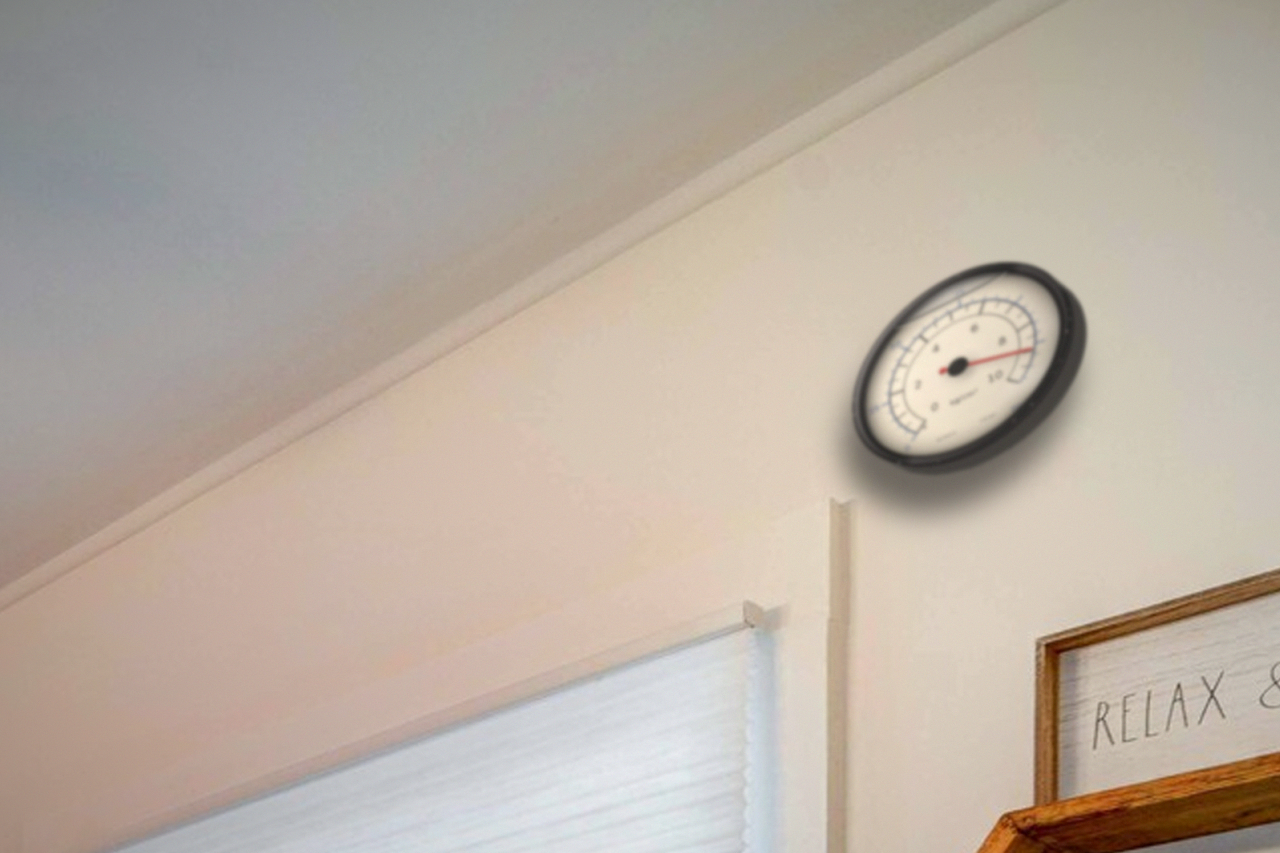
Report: 9kg/cm²
